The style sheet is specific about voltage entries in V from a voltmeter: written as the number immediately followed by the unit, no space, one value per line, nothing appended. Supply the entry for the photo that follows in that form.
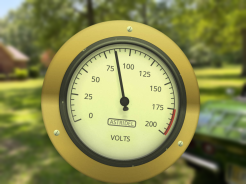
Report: 85V
